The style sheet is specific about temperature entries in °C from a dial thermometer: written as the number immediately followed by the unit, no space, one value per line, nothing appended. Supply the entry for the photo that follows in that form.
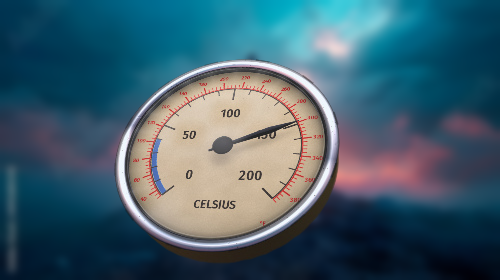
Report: 150°C
